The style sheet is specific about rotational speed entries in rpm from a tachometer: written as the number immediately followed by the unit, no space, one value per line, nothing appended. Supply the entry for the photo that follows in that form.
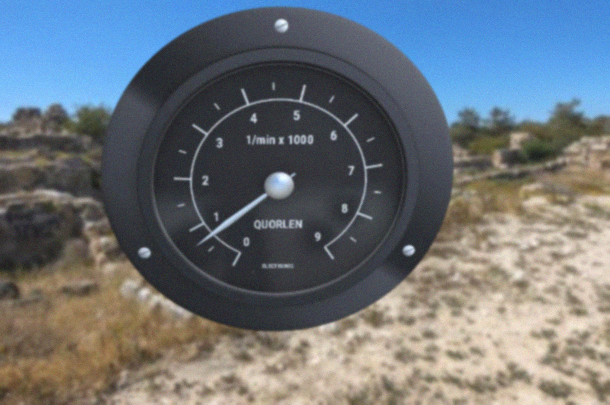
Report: 750rpm
